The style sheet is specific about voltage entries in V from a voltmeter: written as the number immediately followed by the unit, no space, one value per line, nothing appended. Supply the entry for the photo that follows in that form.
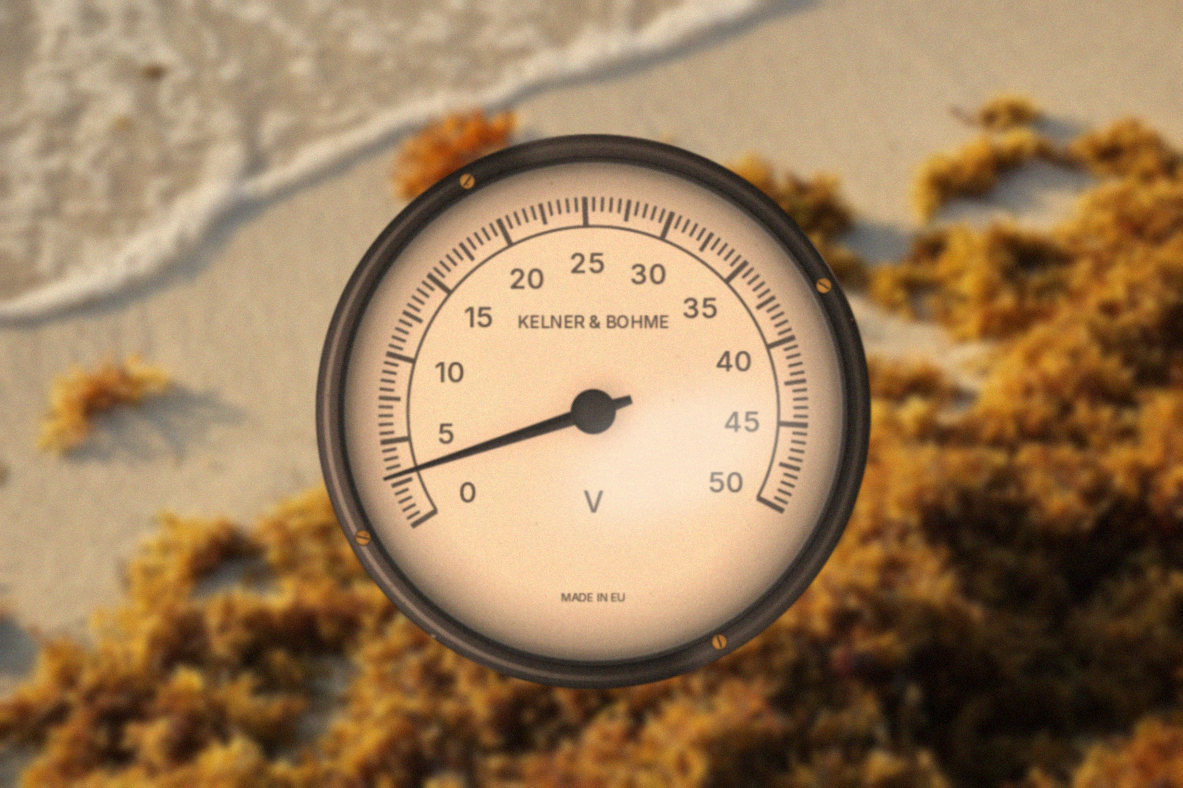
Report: 3V
